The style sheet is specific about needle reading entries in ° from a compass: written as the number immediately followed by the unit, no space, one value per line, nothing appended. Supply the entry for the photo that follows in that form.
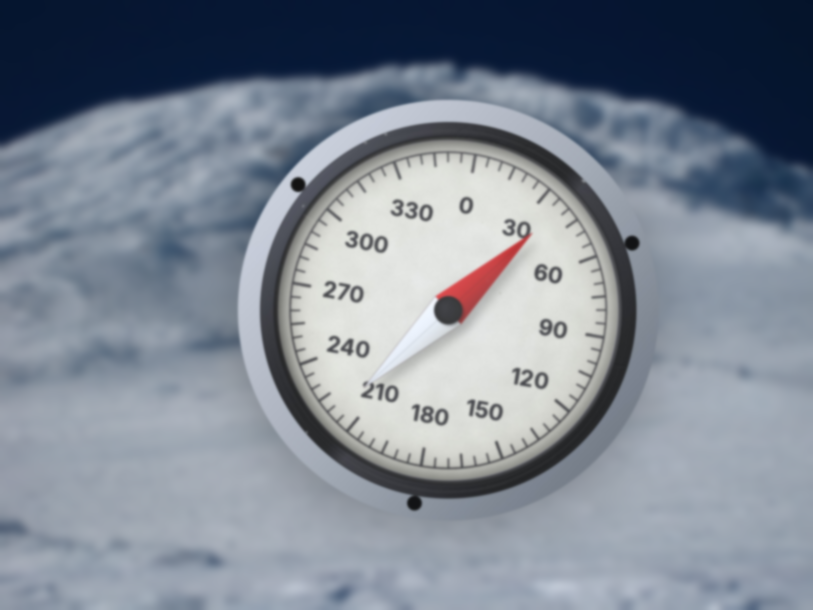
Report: 37.5°
